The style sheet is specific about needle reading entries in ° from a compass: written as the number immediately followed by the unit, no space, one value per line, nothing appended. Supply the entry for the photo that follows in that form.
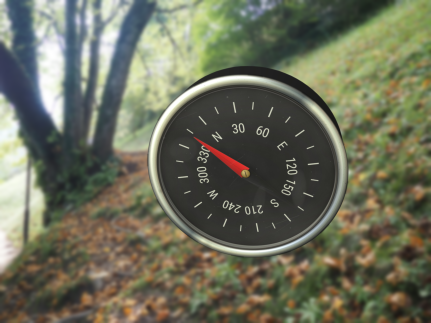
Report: 345°
